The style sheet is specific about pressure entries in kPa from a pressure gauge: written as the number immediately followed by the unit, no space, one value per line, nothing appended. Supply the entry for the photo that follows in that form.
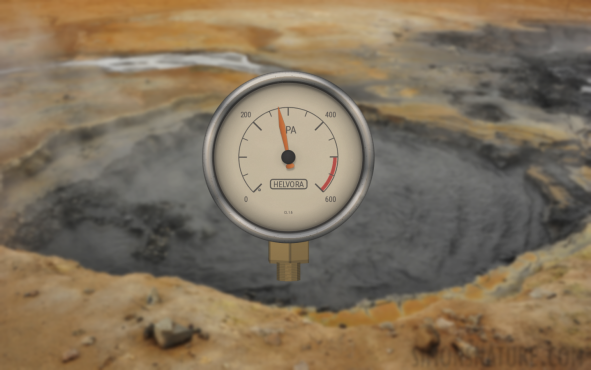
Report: 275kPa
